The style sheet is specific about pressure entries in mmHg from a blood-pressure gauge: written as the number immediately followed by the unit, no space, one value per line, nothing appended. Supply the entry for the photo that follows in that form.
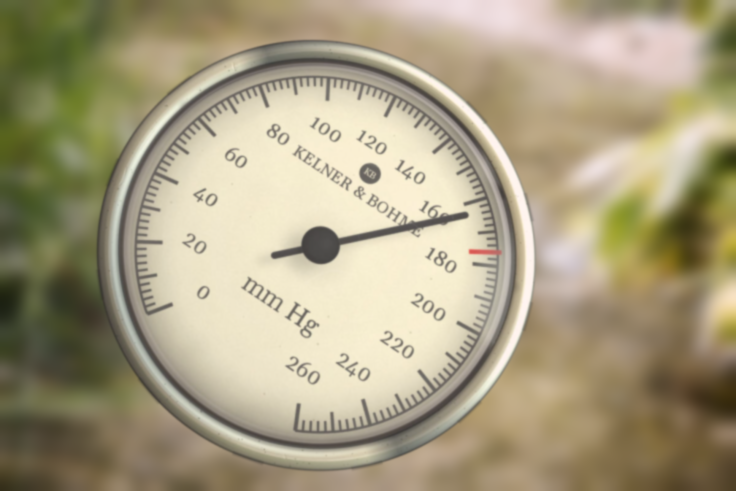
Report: 164mmHg
